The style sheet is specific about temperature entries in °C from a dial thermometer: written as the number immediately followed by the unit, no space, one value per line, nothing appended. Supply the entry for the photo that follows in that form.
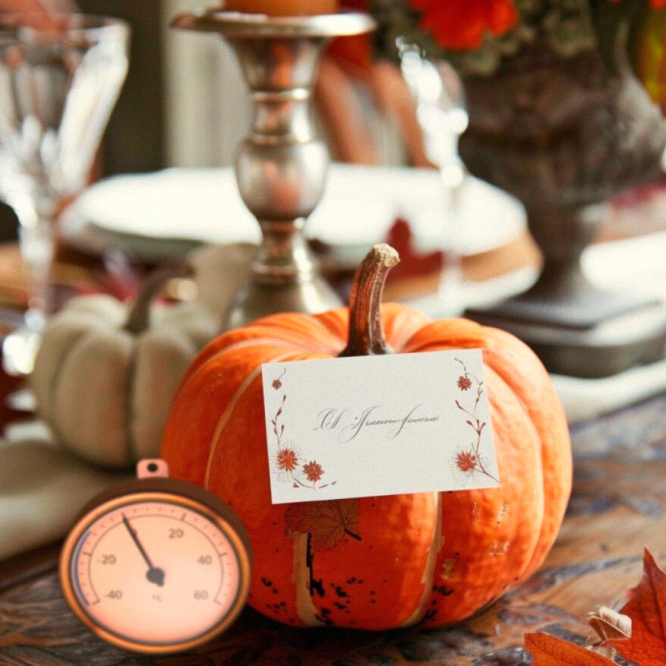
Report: 0°C
